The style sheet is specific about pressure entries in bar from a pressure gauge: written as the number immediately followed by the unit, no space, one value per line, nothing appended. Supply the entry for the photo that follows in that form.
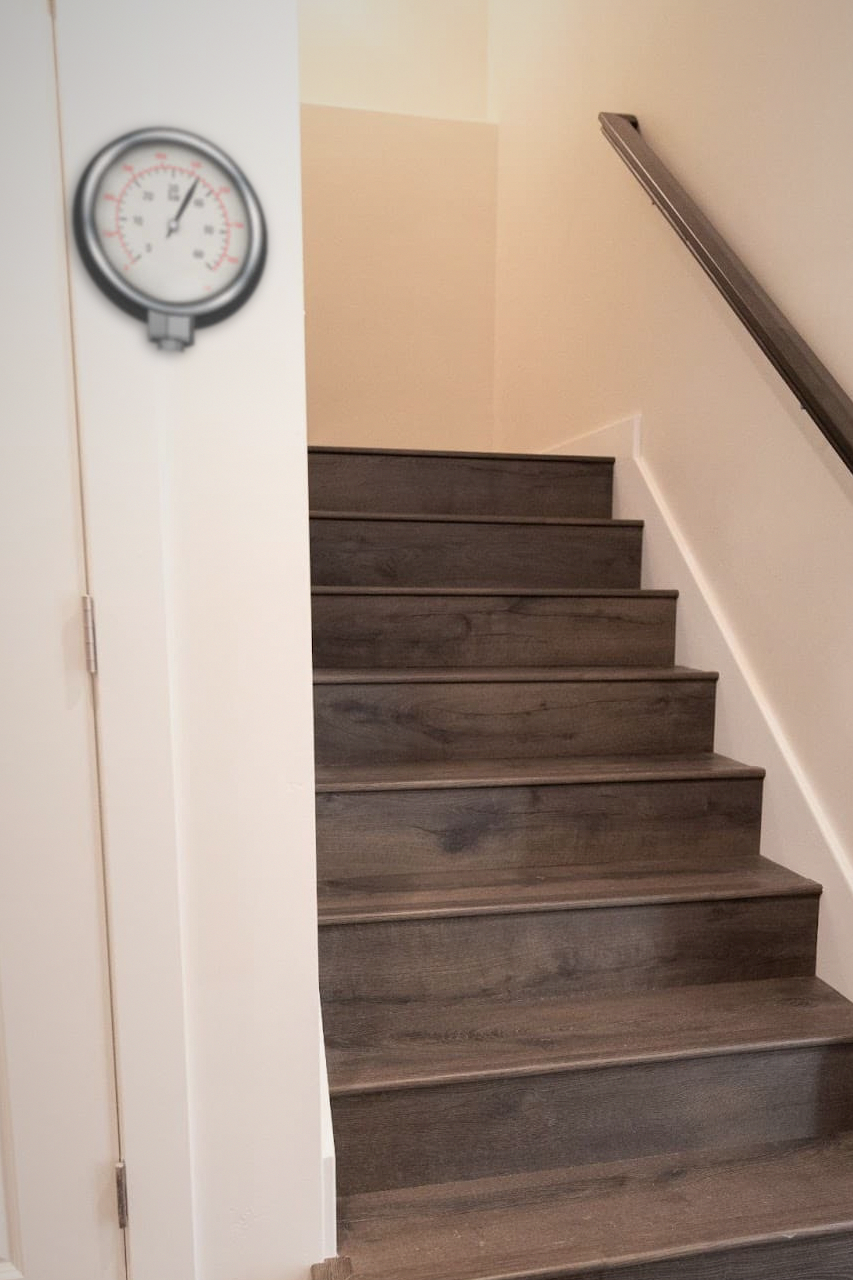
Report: 36bar
